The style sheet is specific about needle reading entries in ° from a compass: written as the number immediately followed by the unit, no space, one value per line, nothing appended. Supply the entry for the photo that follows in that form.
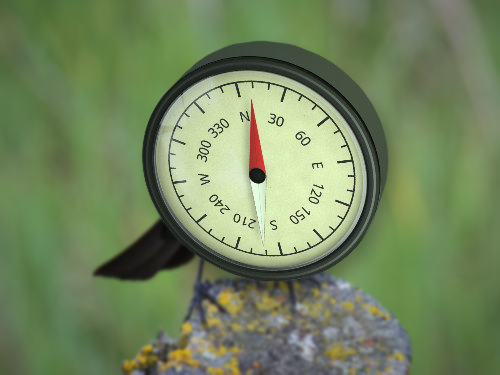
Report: 10°
